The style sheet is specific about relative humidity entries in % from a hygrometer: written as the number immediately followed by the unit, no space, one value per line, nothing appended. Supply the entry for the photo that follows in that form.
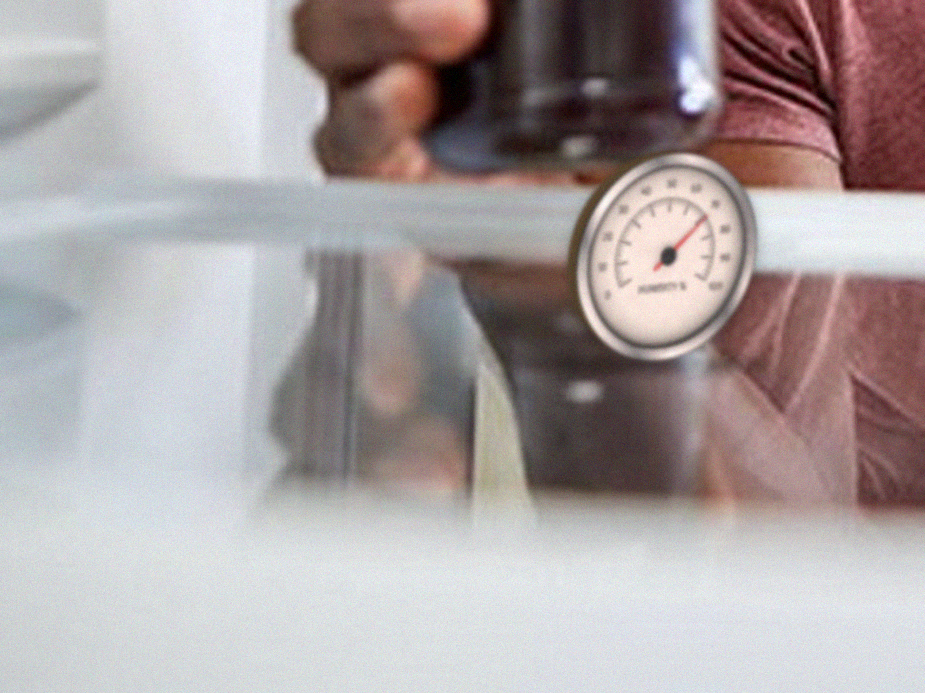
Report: 70%
